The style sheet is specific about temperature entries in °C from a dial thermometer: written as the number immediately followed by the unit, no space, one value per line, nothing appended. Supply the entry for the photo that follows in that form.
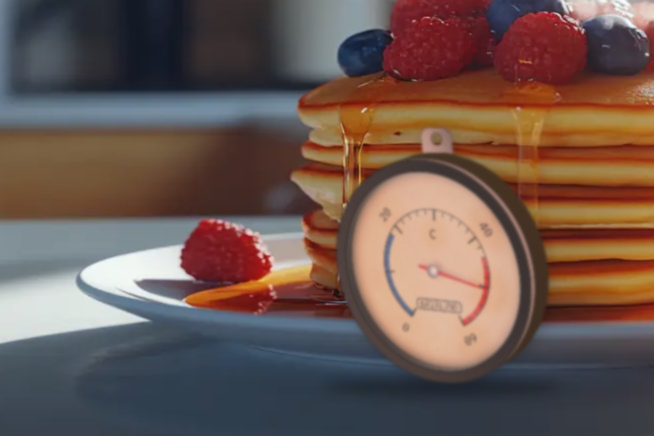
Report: 50°C
